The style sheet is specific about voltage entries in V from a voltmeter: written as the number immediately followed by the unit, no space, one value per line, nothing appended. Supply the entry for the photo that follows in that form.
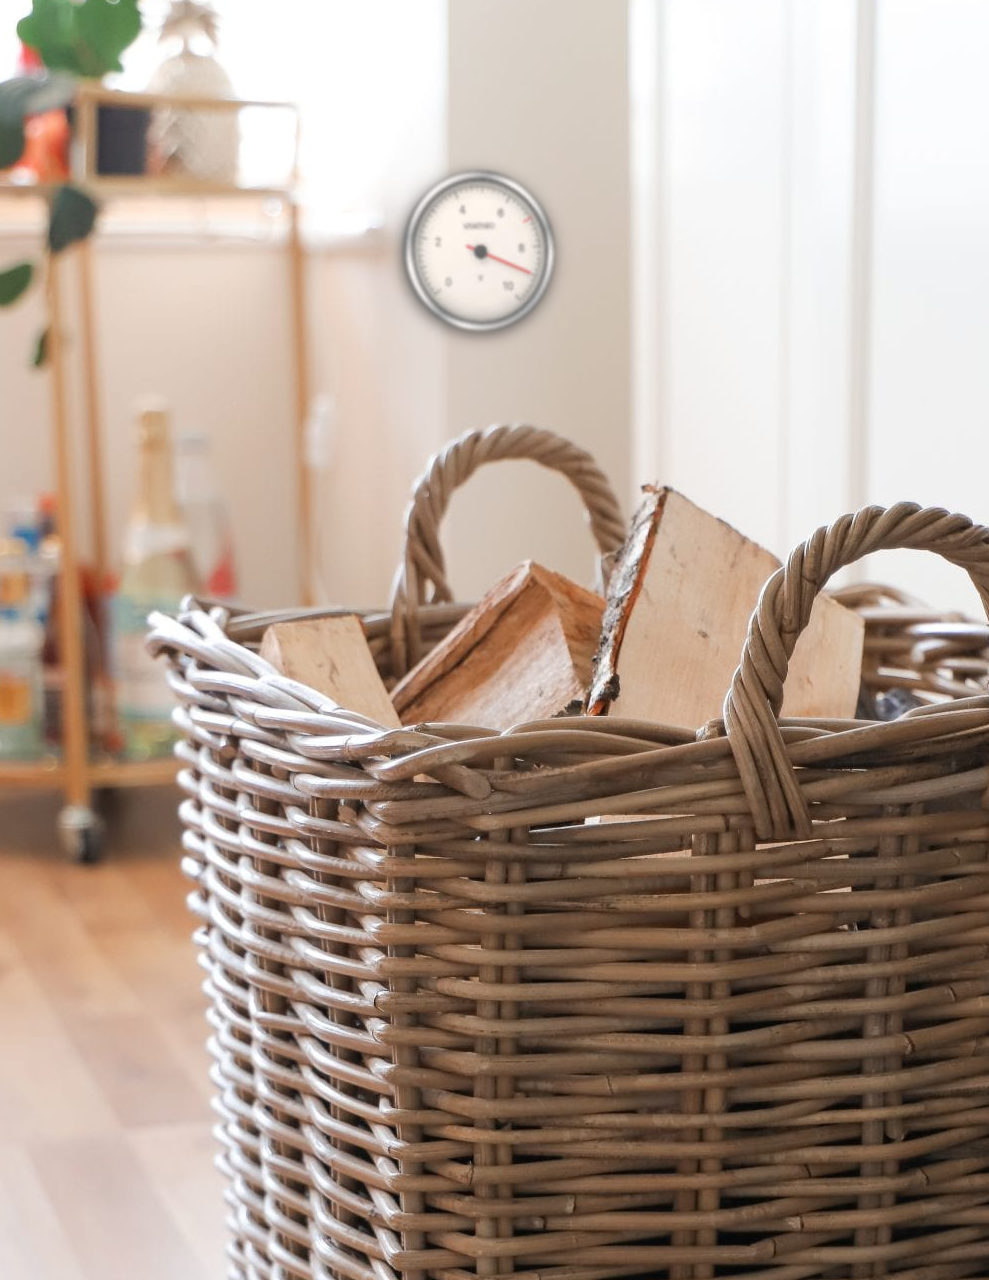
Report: 9V
